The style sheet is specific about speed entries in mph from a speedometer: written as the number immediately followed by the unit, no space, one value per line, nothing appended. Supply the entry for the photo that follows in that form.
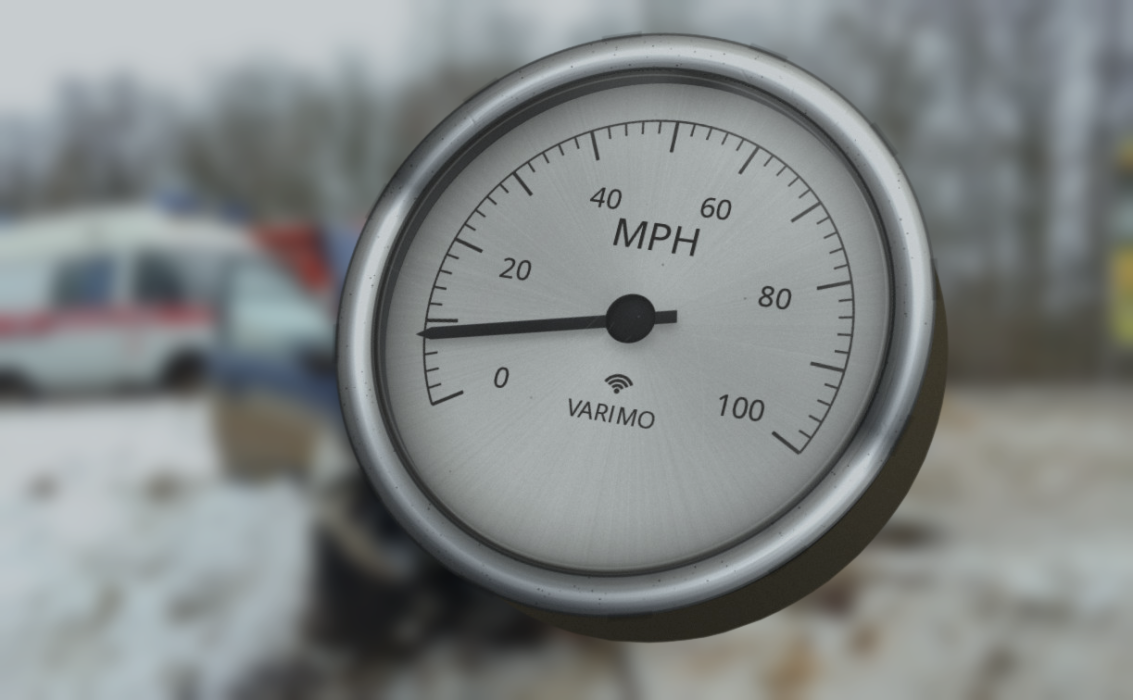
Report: 8mph
